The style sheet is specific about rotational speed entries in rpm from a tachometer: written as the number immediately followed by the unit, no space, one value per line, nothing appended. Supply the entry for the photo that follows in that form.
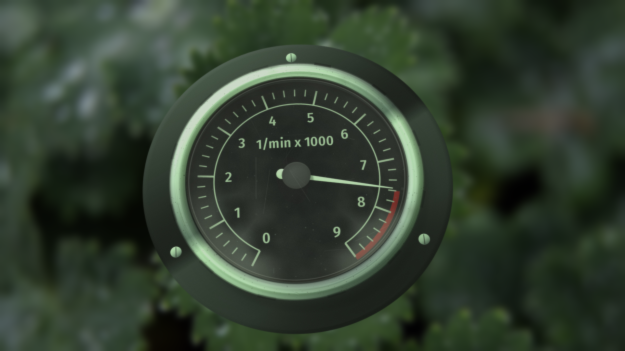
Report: 7600rpm
